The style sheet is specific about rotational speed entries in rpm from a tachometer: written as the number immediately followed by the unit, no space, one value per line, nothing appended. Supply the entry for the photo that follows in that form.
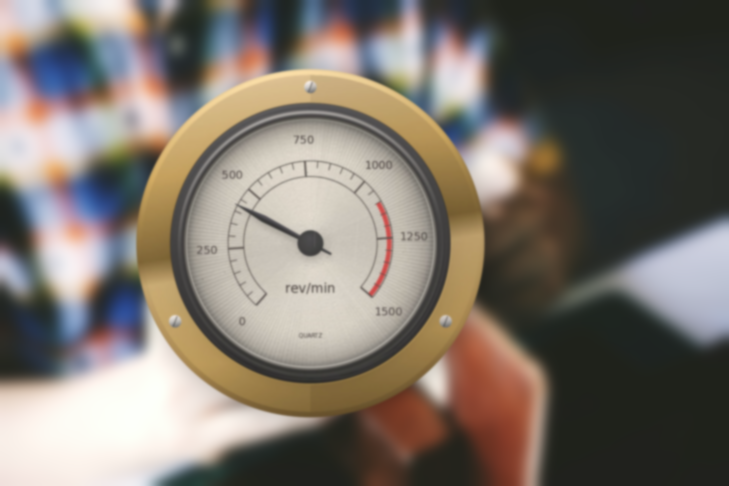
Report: 425rpm
